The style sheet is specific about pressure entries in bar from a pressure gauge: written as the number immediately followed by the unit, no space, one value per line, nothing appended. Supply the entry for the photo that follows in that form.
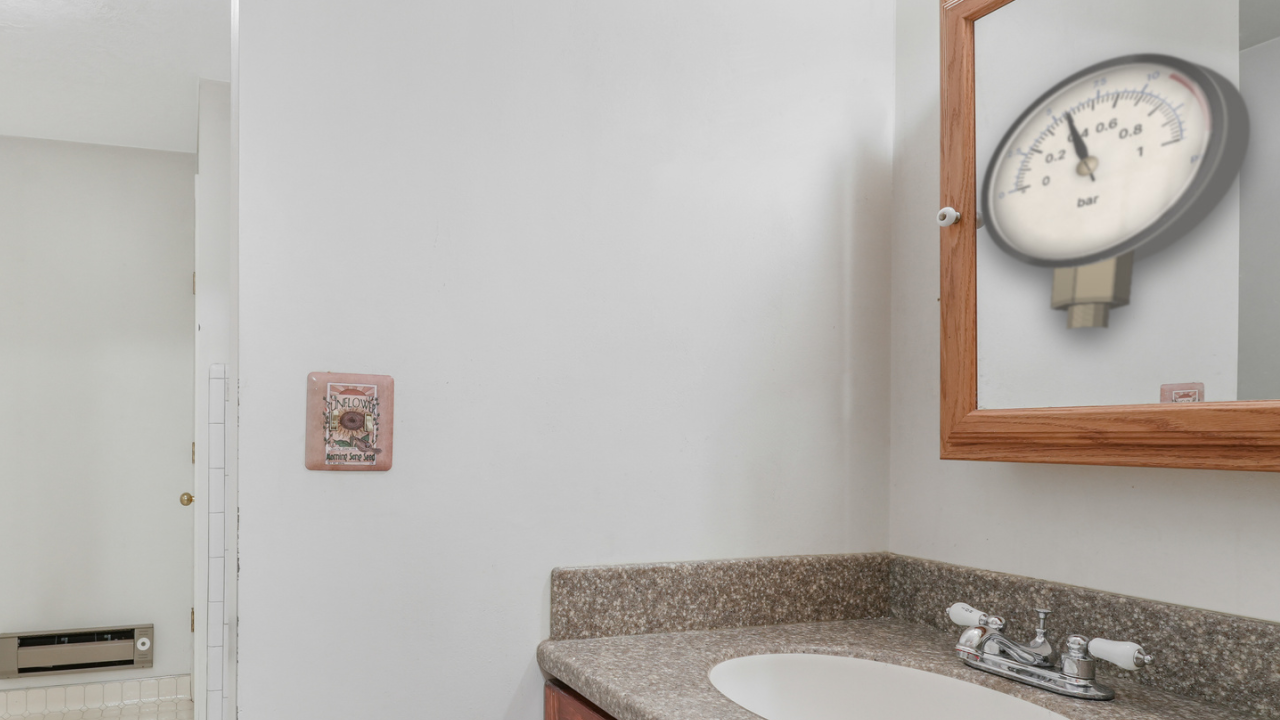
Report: 0.4bar
